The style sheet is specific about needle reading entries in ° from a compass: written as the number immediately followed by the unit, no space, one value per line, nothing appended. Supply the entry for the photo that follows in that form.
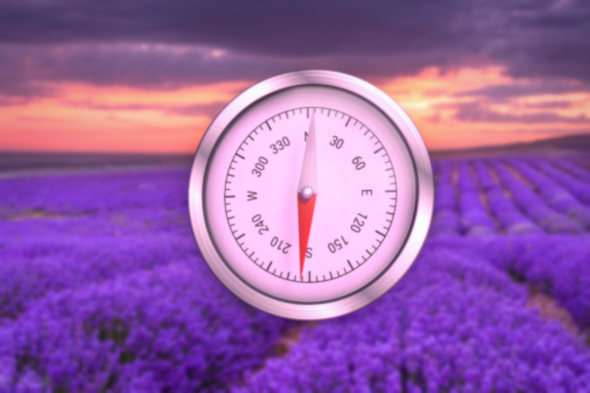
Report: 185°
